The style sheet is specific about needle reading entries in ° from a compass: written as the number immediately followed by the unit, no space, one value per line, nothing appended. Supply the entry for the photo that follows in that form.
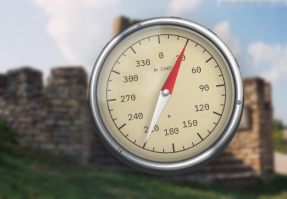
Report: 30°
